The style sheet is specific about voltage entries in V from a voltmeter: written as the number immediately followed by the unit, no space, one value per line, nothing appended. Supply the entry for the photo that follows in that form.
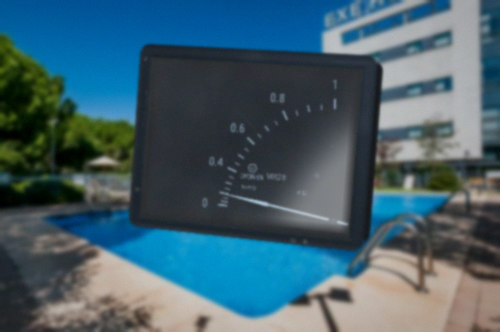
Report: 0.2V
